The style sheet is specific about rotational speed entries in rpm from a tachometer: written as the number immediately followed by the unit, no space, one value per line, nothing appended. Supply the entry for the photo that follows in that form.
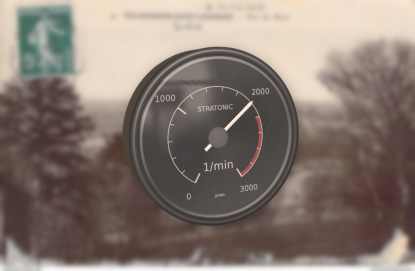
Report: 2000rpm
